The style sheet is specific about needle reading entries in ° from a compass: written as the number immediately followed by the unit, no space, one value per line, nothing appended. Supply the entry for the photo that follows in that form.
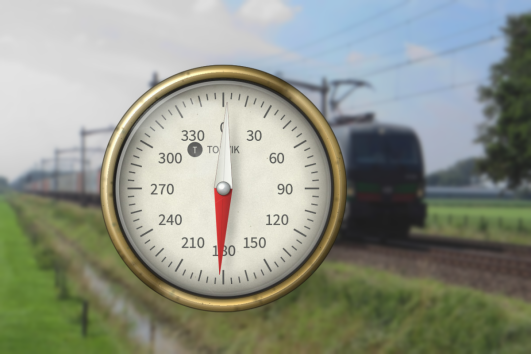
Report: 182.5°
